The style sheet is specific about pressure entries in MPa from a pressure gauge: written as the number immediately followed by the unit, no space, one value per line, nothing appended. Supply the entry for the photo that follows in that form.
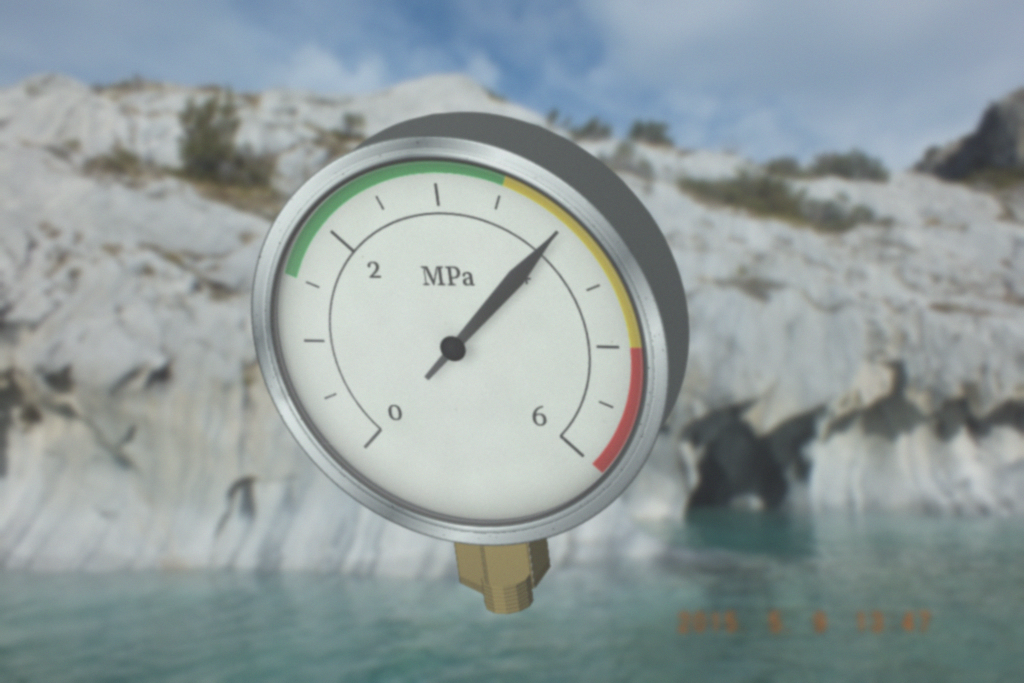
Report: 4MPa
